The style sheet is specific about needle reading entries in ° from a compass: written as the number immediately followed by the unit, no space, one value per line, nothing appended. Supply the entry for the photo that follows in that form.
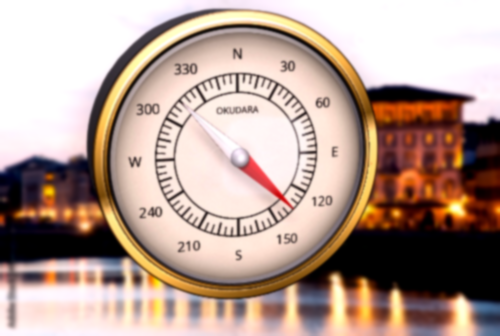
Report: 135°
